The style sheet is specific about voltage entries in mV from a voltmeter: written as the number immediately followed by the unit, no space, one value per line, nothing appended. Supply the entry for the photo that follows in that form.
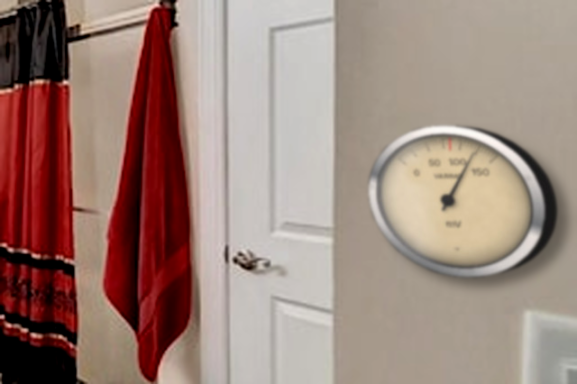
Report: 125mV
